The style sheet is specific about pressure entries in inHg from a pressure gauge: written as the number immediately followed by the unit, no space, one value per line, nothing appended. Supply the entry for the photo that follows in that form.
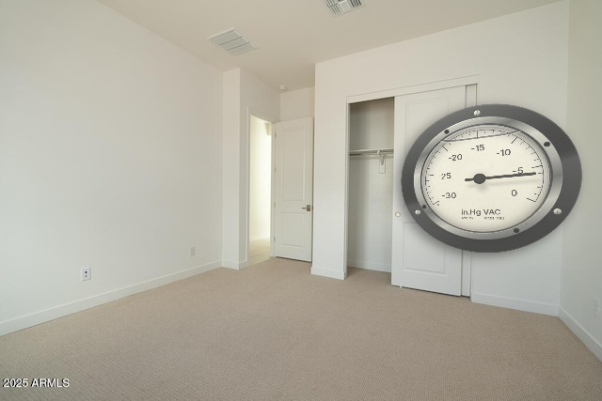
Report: -4inHg
